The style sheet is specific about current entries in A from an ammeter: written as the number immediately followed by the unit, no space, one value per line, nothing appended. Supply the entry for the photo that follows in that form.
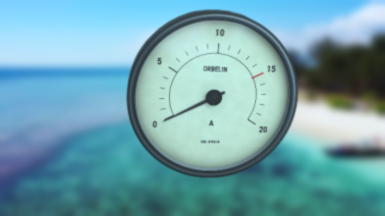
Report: 0A
